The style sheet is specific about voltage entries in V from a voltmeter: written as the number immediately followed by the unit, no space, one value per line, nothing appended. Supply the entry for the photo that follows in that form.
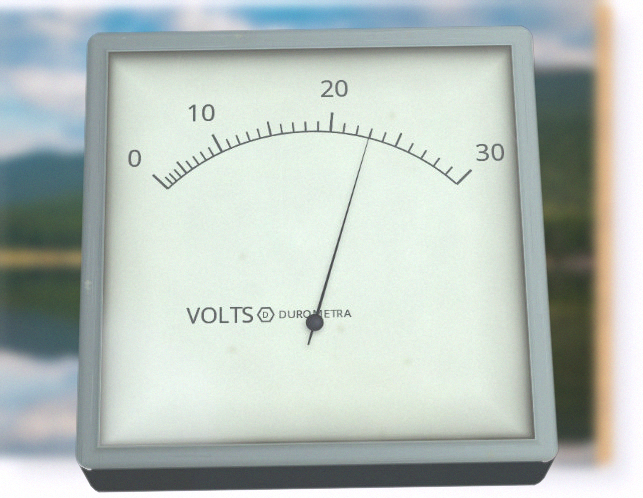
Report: 23V
